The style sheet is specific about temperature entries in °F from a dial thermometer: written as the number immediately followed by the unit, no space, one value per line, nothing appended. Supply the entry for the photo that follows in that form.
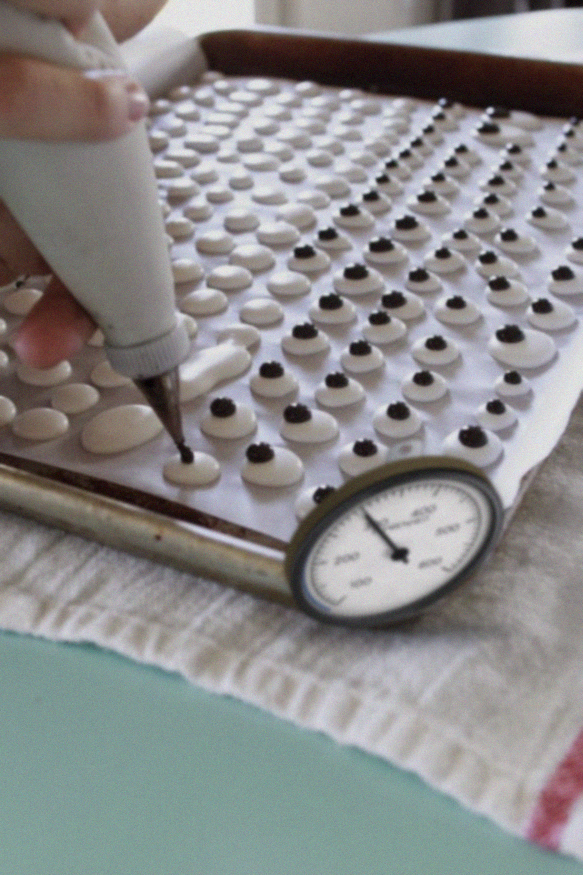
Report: 300°F
